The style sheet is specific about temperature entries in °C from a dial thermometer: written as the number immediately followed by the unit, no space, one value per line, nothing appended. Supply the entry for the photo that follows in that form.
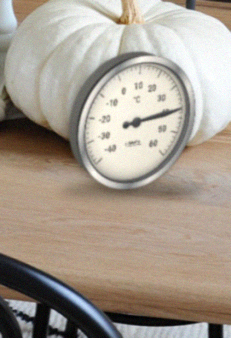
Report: 40°C
